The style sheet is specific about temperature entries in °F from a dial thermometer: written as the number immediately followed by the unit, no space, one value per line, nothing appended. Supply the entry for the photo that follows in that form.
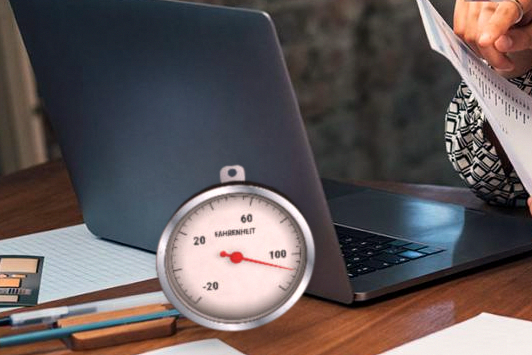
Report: 108°F
